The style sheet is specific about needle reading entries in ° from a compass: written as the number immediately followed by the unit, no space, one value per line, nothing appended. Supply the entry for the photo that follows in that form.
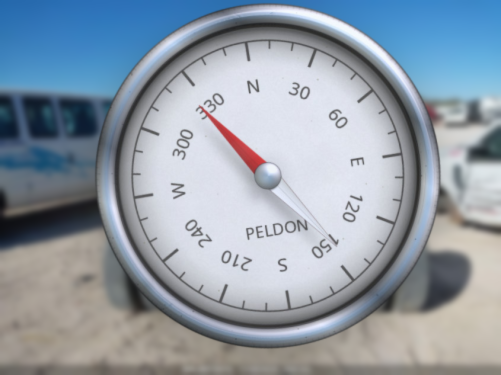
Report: 325°
